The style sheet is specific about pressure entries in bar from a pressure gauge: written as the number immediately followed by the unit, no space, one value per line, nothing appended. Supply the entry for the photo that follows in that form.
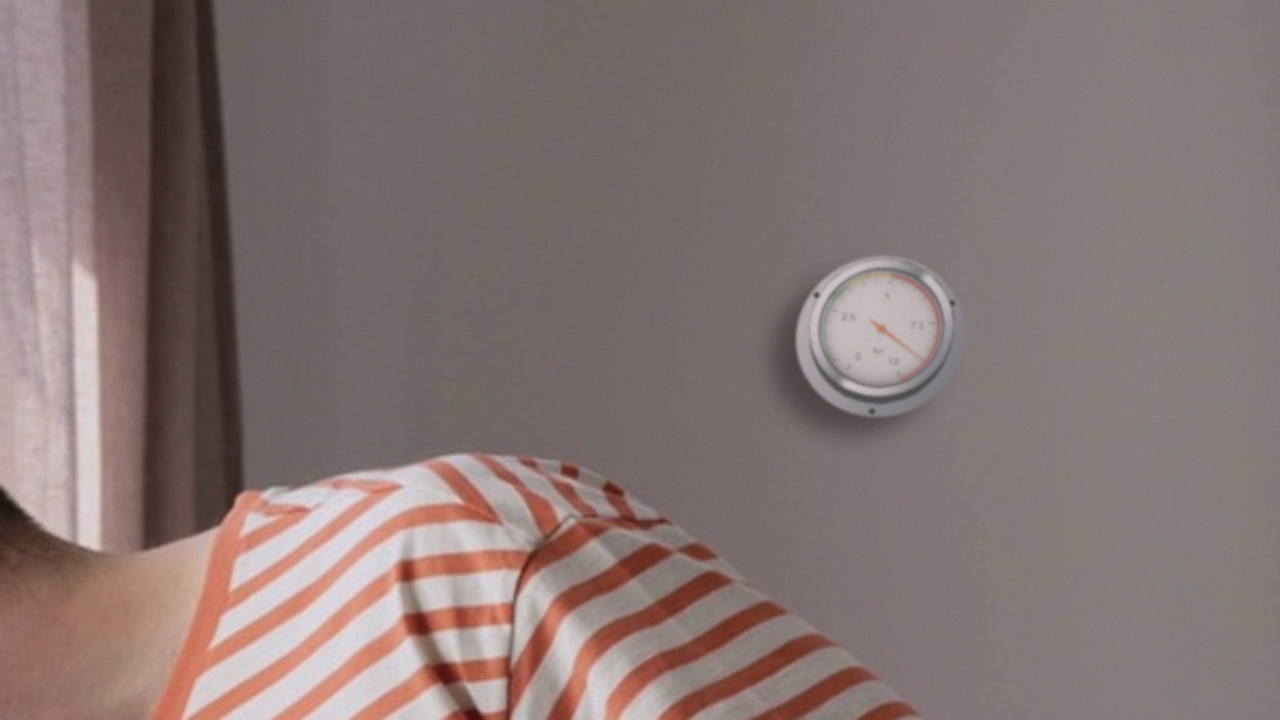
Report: 9bar
